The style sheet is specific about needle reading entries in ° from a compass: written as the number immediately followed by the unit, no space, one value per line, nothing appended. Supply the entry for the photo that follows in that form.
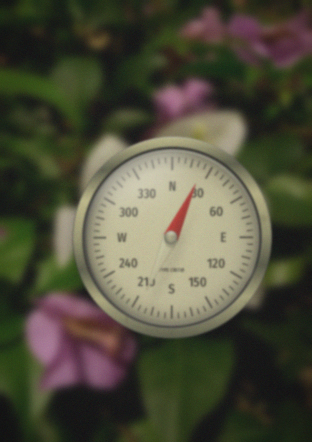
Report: 25°
